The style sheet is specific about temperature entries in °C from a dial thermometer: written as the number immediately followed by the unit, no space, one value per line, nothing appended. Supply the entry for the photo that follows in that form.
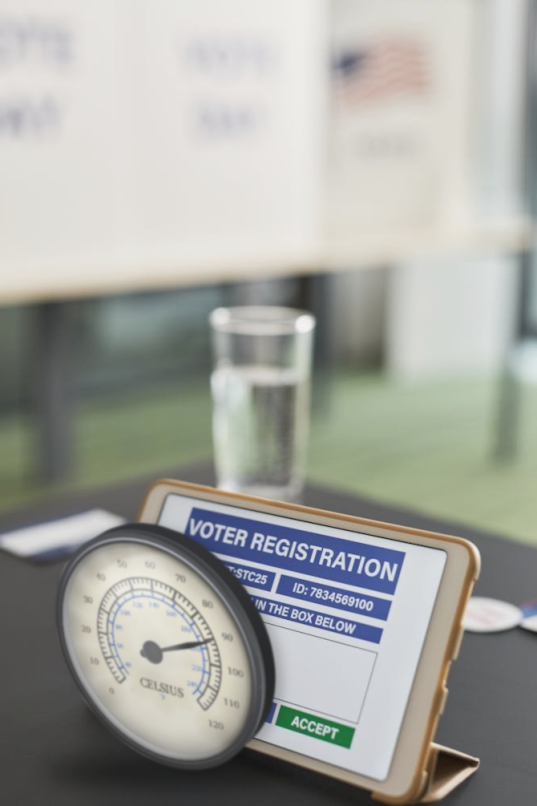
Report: 90°C
